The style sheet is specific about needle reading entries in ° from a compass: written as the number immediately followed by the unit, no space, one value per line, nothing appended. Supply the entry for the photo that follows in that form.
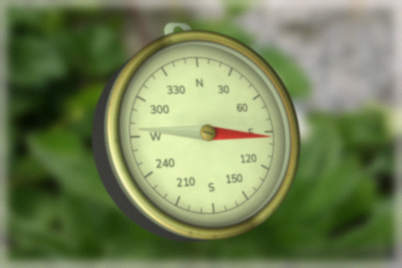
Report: 95°
